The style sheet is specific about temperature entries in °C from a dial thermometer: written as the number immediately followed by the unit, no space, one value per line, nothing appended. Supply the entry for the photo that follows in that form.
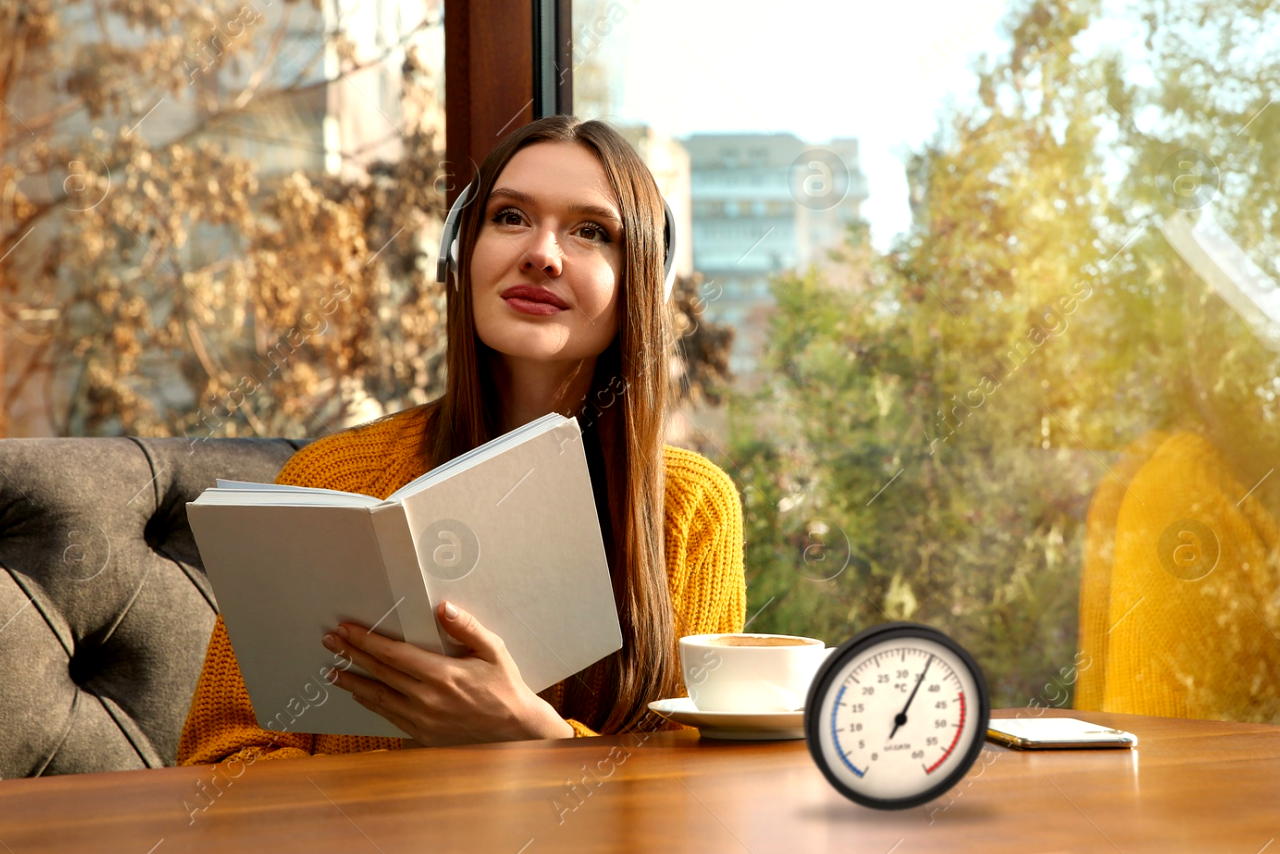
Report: 35°C
